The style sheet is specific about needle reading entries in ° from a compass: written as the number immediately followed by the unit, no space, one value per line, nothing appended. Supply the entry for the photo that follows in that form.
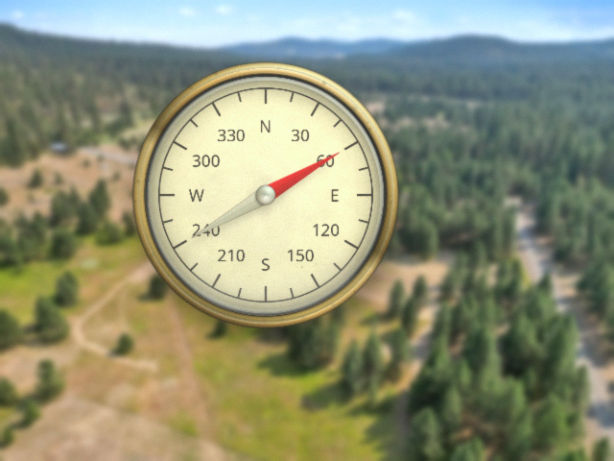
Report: 60°
